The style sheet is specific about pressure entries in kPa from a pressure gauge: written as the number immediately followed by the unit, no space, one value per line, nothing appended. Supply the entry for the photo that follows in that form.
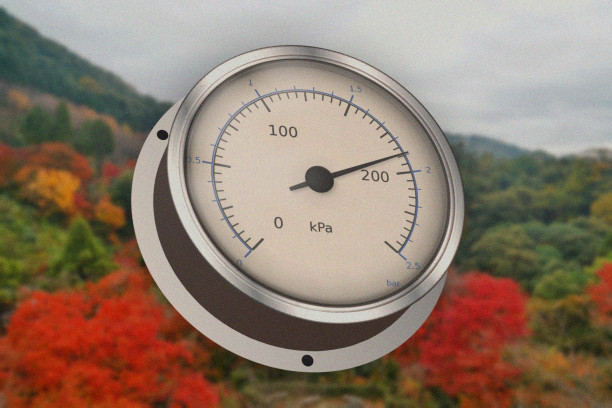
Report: 190kPa
